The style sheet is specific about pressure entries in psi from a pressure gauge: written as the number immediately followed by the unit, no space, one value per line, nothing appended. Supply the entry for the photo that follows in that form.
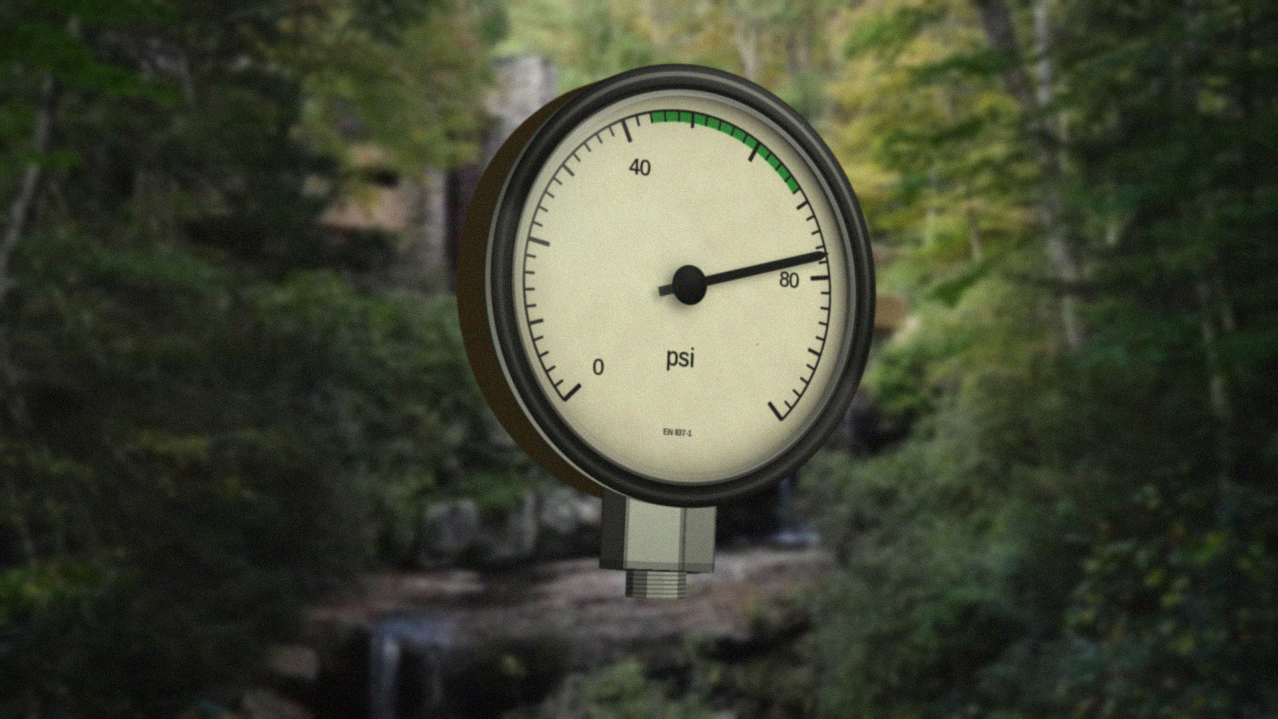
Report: 77psi
